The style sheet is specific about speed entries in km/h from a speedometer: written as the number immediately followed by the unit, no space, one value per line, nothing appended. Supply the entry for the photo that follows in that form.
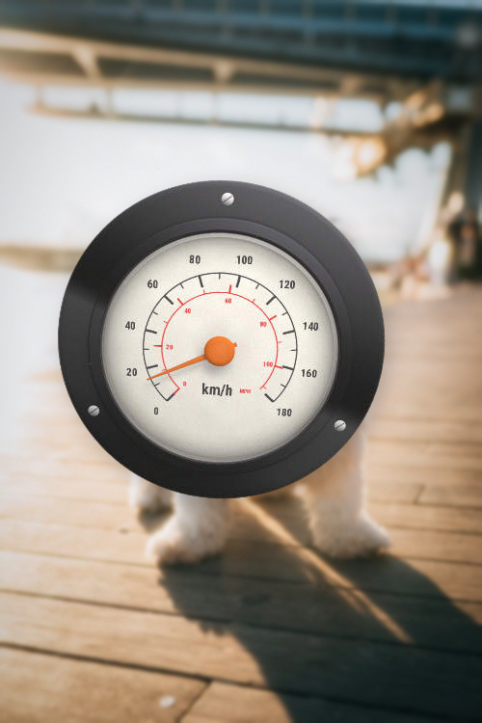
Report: 15km/h
